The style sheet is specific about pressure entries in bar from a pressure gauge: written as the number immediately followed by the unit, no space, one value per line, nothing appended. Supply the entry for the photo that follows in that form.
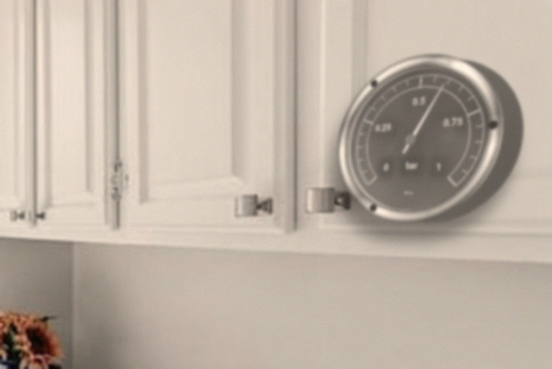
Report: 0.6bar
